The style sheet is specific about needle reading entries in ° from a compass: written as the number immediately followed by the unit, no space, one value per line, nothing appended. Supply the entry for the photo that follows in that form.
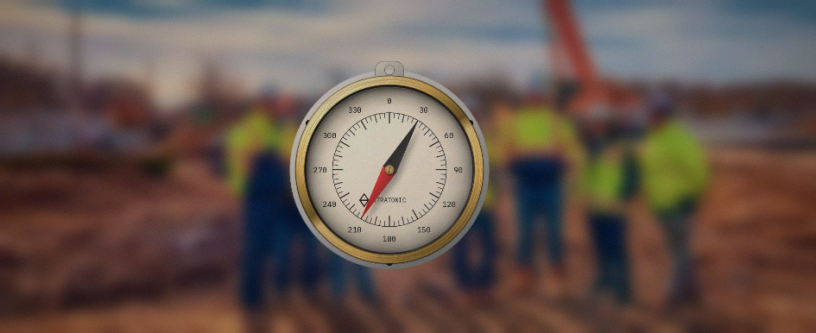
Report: 210°
